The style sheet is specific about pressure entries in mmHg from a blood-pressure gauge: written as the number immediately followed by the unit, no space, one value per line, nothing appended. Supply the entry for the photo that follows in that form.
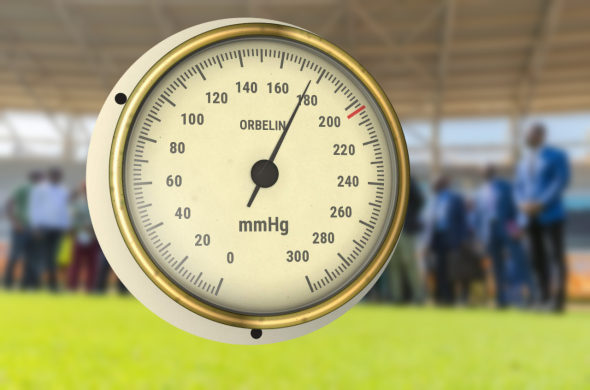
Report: 176mmHg
